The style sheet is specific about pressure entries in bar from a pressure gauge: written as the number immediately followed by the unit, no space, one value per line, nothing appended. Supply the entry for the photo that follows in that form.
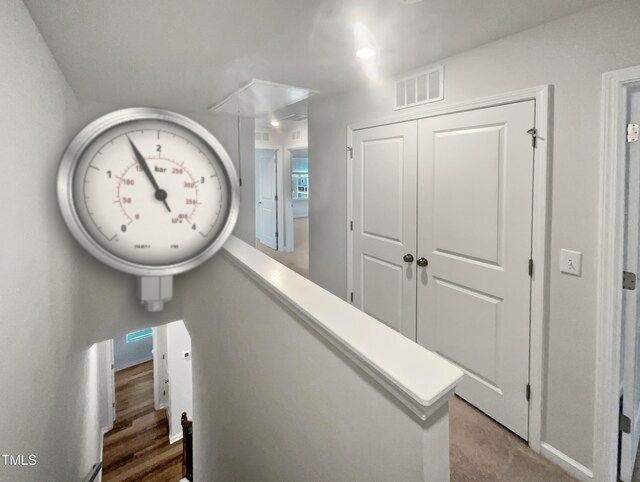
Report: 1.6bar
